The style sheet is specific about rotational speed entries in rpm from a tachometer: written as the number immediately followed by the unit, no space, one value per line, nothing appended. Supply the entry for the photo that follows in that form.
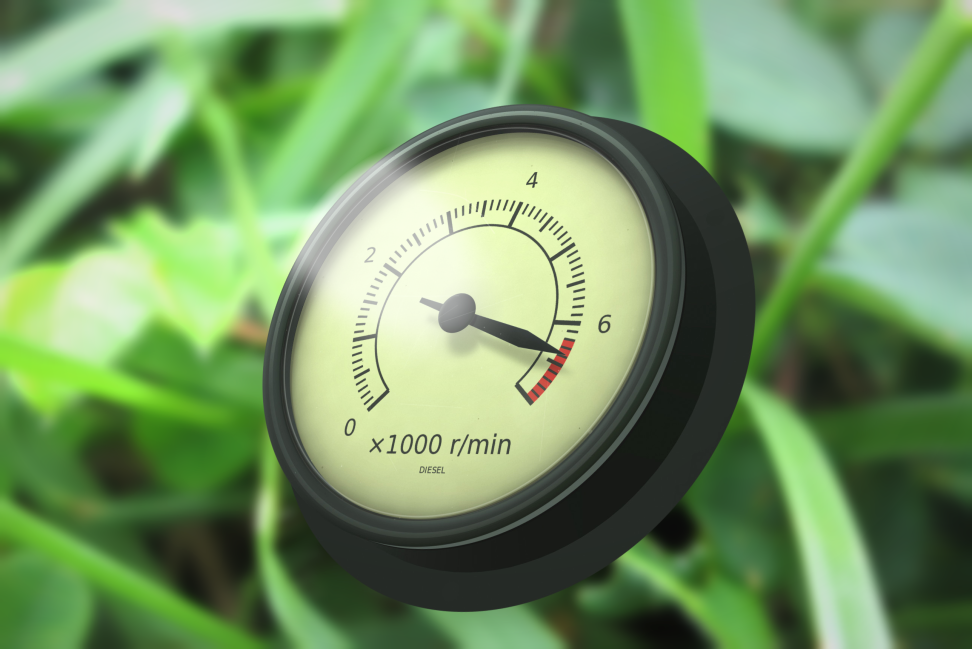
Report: 6400rpm
